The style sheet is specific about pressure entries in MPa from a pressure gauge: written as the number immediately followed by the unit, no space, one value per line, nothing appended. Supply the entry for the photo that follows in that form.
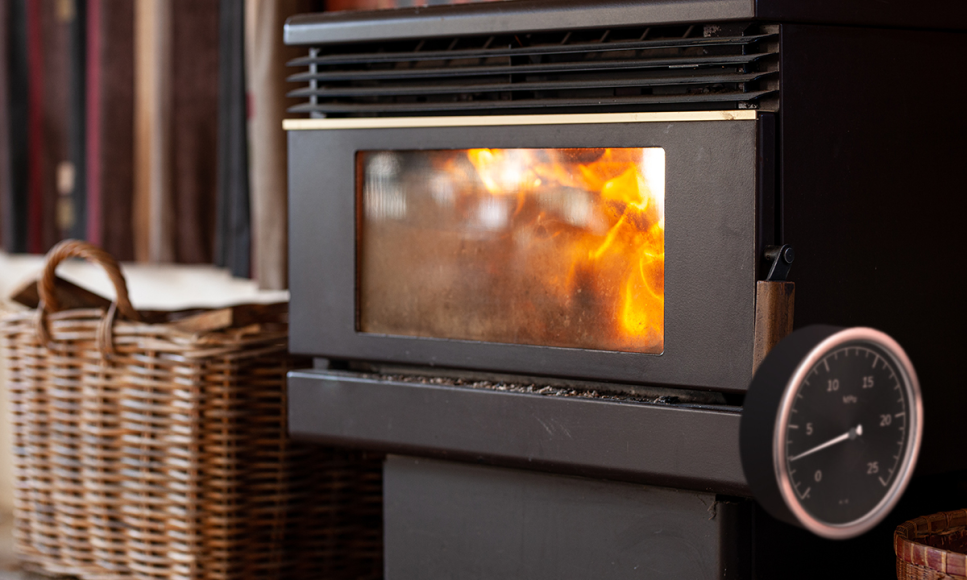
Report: 3MPa
